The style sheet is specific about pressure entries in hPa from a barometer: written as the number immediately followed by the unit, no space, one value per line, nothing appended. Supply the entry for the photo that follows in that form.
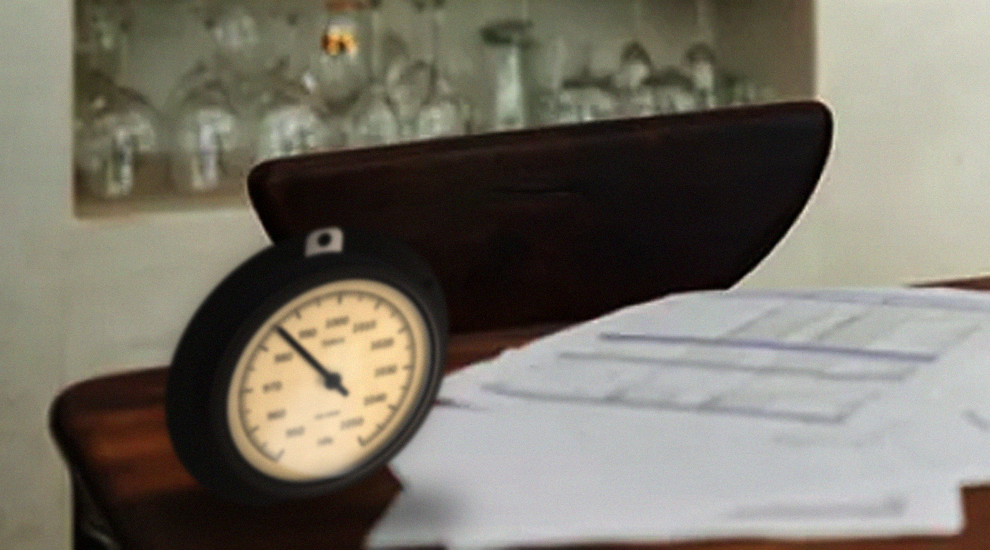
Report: 985hPa
